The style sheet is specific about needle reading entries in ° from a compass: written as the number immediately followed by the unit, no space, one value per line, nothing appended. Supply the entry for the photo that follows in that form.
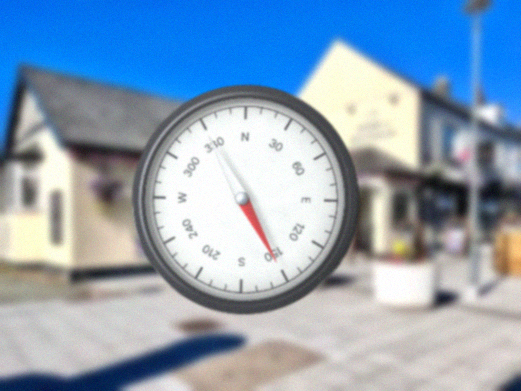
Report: 150°
